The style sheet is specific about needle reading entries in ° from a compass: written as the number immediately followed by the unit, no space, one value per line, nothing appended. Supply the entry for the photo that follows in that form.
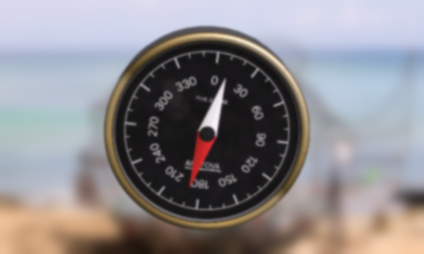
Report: 190°
